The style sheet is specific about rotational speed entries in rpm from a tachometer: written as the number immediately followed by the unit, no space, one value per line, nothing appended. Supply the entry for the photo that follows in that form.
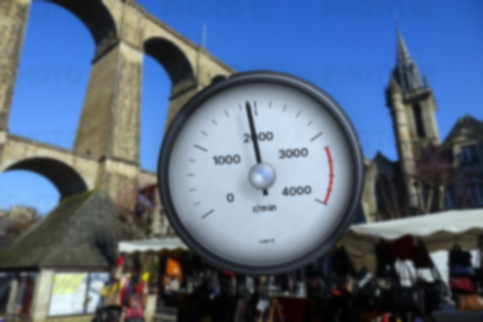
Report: 1900rpm
